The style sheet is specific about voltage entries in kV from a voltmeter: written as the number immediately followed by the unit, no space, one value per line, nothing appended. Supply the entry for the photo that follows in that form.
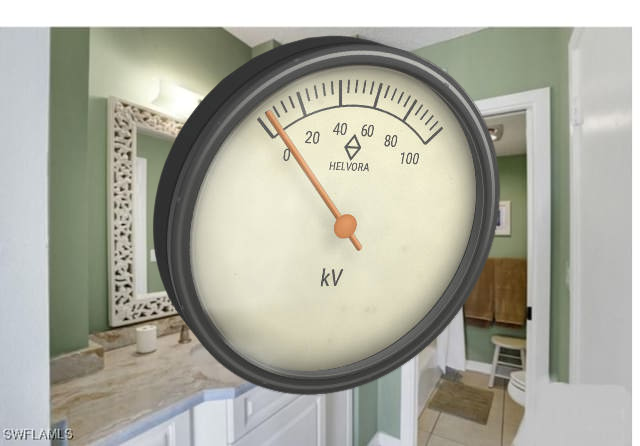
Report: 4kV
